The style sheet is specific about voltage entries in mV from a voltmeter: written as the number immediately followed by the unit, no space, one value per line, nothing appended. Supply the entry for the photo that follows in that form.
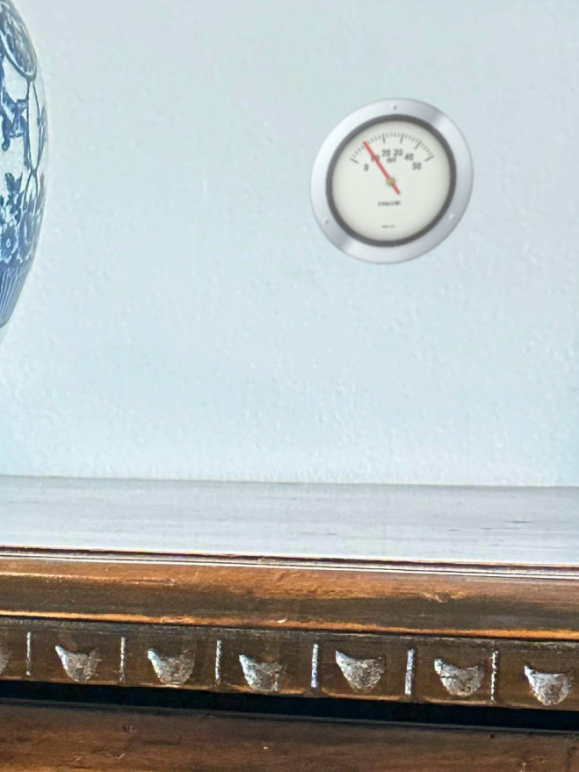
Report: 10mV
